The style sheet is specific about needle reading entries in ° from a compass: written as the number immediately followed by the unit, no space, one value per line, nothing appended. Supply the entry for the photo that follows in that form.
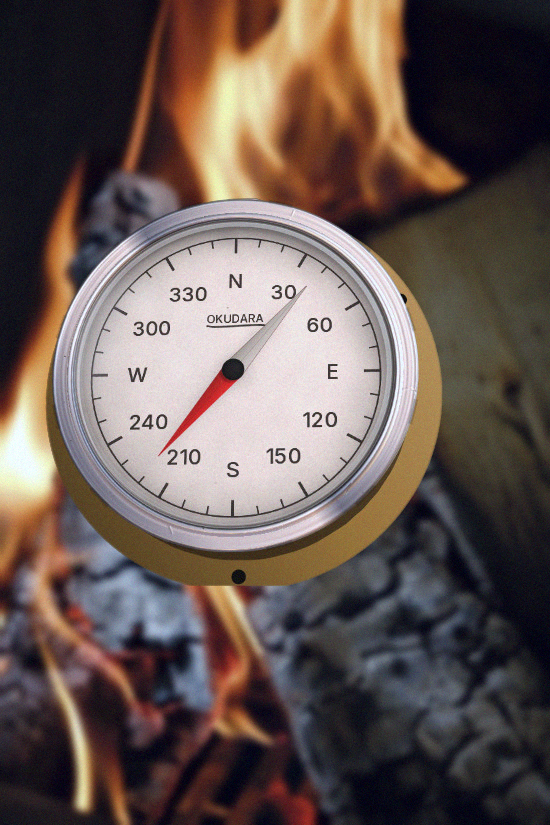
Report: 220°
